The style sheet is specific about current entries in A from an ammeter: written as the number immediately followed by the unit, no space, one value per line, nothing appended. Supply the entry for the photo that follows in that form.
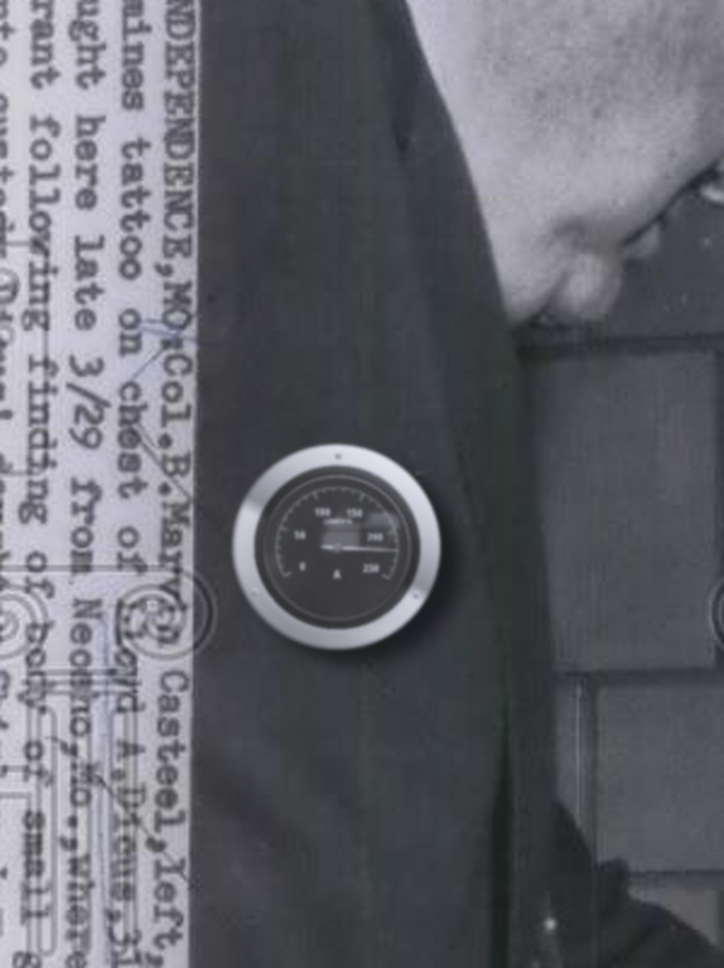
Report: 220A
